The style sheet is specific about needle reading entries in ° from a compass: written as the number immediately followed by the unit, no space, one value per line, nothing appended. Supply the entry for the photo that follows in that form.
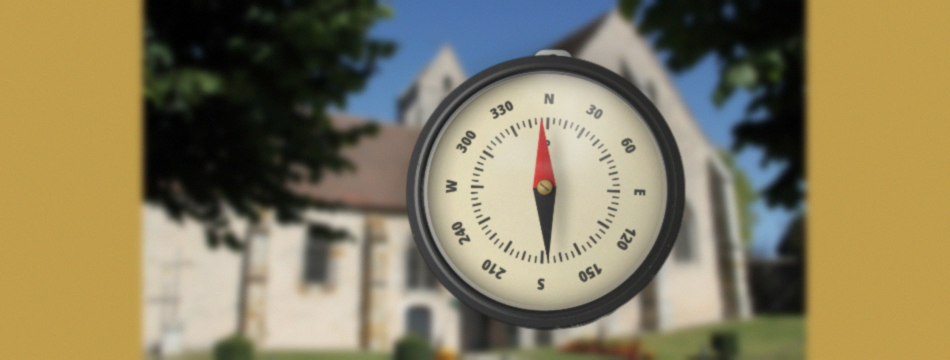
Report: 355°
